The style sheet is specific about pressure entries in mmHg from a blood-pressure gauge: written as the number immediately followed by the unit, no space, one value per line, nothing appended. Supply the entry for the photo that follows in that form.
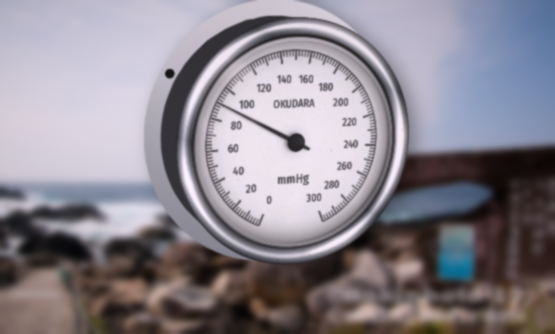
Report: 90mmHg
